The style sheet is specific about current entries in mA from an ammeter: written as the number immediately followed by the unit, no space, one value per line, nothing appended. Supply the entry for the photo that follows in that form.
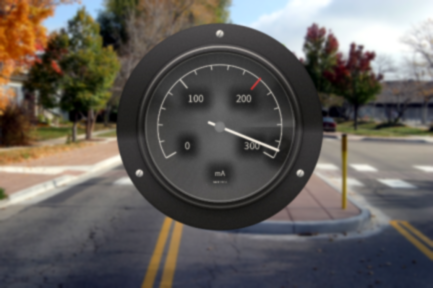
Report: 290mA
